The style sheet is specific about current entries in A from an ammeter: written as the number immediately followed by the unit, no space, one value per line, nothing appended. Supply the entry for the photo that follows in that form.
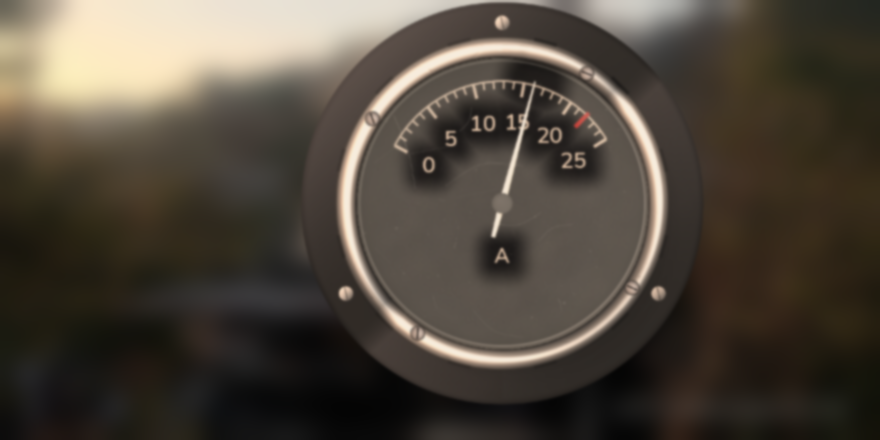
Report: 16A
